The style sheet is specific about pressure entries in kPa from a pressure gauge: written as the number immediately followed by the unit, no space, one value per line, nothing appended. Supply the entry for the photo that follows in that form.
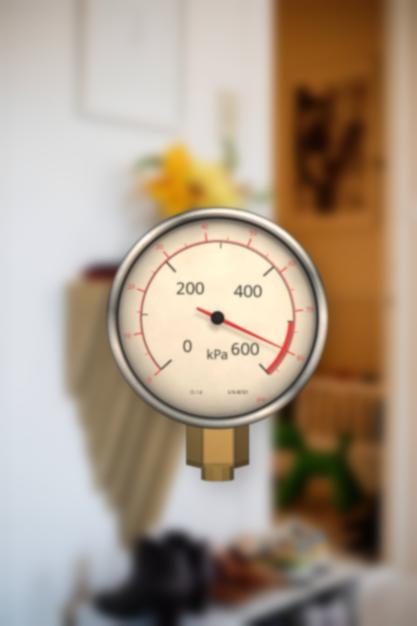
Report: 550kPa
